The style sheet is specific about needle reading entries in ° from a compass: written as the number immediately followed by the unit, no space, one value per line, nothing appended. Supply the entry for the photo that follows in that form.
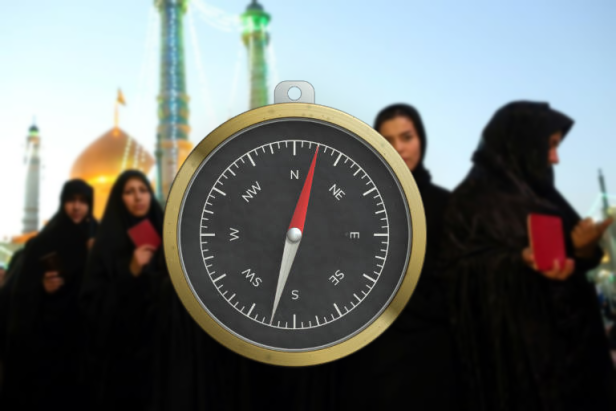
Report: 15°
